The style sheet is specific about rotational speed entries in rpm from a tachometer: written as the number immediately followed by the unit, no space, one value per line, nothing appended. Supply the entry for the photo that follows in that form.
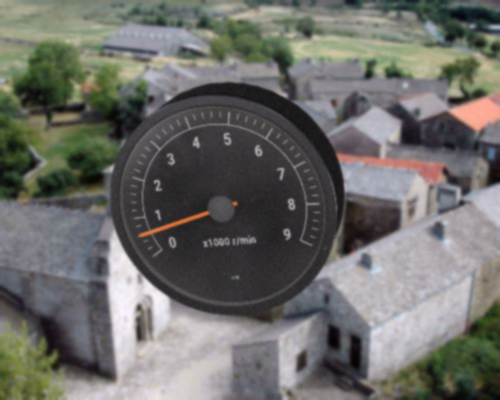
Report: 600rpm
